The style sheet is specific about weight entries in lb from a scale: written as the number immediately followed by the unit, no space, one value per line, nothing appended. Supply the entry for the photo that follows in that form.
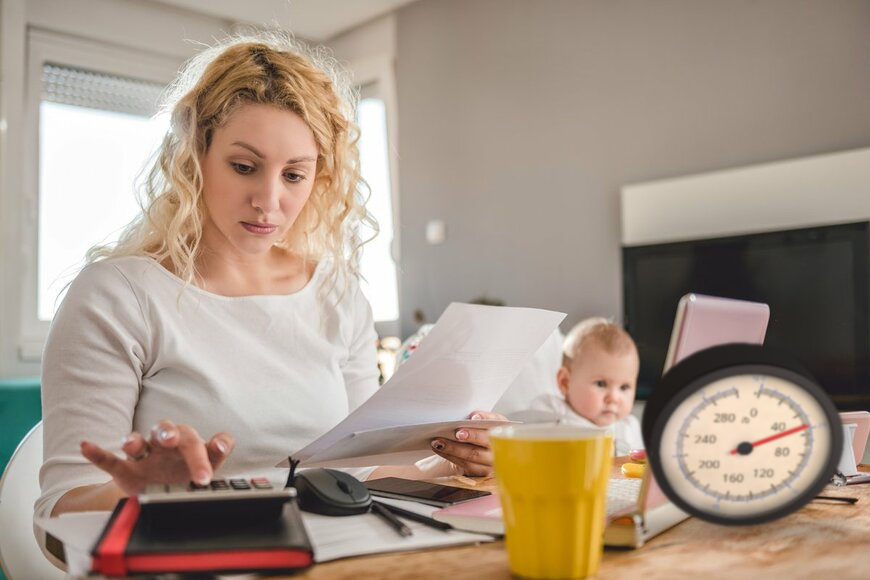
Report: 50lb
